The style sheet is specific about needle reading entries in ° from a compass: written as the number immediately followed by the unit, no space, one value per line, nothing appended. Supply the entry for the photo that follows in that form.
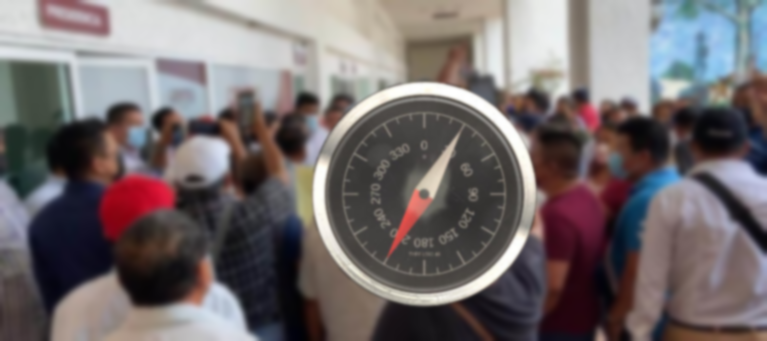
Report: 210°
